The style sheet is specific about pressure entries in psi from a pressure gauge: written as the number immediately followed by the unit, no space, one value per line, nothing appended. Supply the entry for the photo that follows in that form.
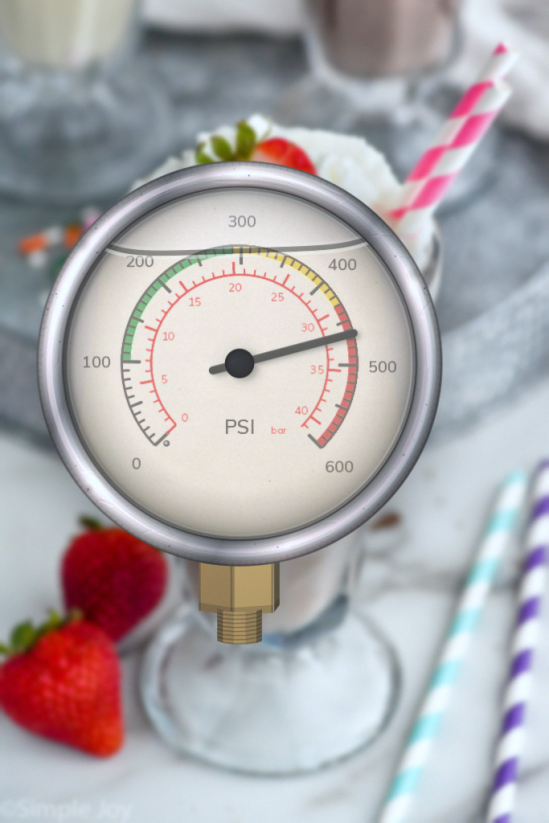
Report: 465psi
